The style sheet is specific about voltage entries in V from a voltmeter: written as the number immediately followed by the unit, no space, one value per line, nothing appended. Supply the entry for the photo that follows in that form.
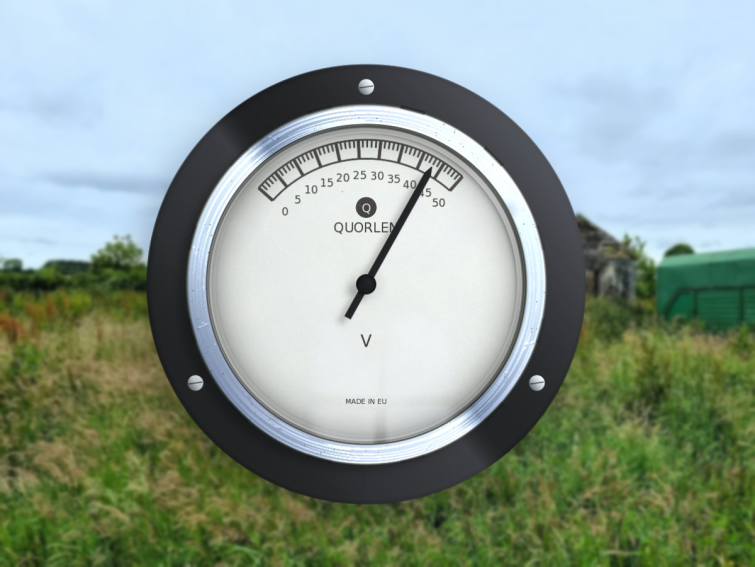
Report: 43V
